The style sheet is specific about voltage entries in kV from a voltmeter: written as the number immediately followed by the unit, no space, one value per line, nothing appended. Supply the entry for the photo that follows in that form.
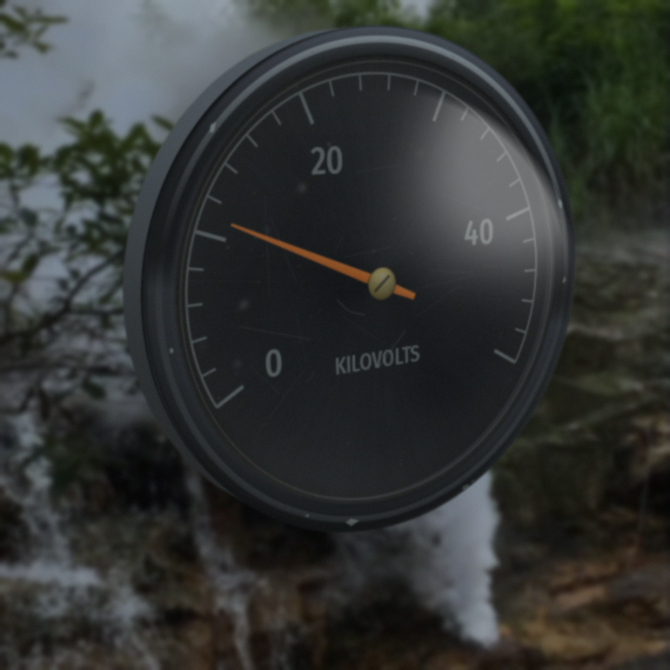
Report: 11kV
